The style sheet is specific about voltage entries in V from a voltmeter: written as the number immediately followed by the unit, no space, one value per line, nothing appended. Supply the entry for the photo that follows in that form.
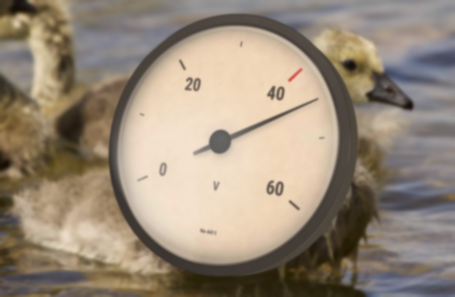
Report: 45V
